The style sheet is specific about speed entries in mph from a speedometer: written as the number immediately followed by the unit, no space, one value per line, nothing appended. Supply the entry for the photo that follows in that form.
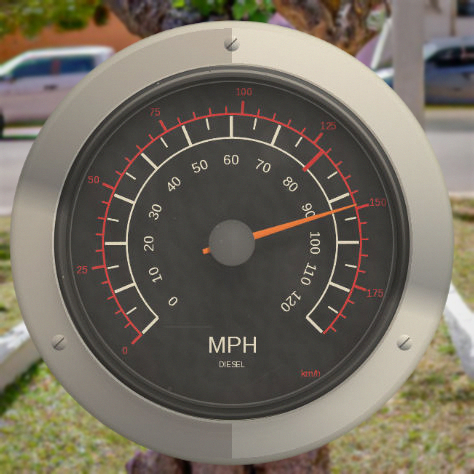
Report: 92.5mph
